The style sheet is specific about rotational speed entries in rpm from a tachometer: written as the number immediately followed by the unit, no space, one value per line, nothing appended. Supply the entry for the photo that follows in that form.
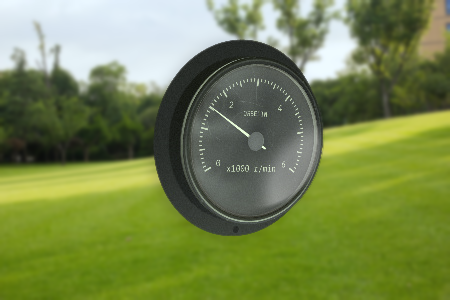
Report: 1500rpm
